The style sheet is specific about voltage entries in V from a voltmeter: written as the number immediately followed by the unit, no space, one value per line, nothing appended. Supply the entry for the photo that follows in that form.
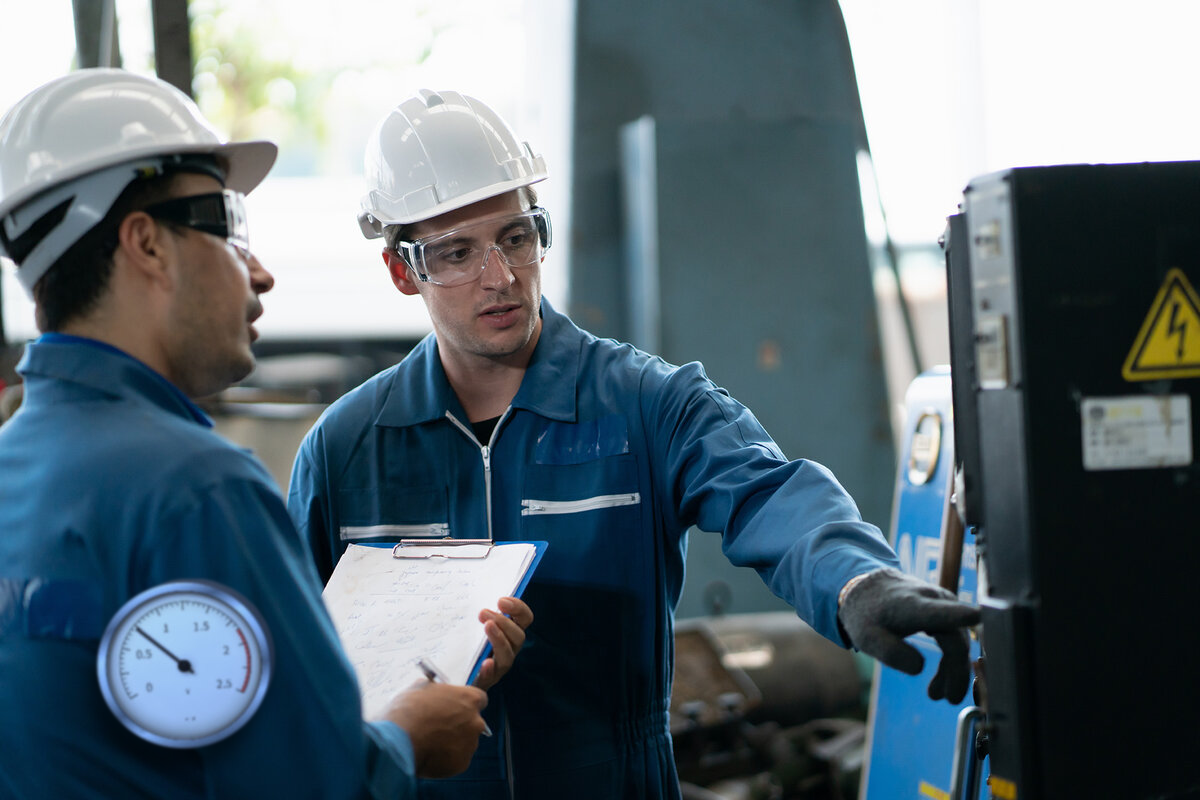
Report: 0.75V
